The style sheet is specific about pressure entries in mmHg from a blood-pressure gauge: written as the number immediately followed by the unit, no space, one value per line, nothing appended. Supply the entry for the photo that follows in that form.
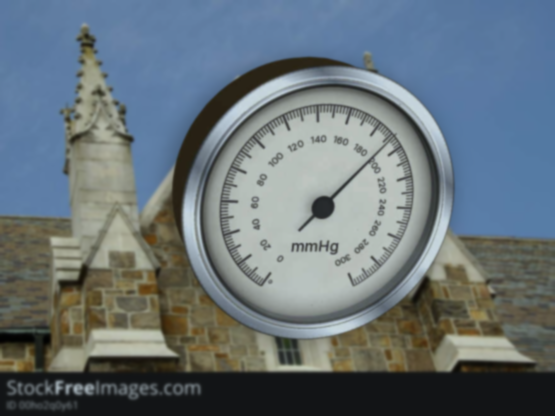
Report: 190mmHg
